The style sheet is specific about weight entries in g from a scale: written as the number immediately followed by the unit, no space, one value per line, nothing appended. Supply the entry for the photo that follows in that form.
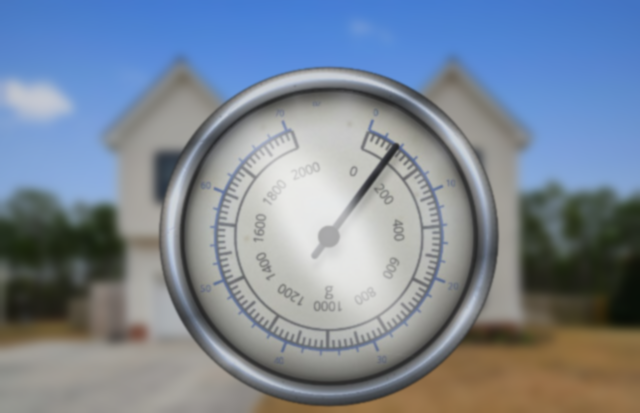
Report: 100g
